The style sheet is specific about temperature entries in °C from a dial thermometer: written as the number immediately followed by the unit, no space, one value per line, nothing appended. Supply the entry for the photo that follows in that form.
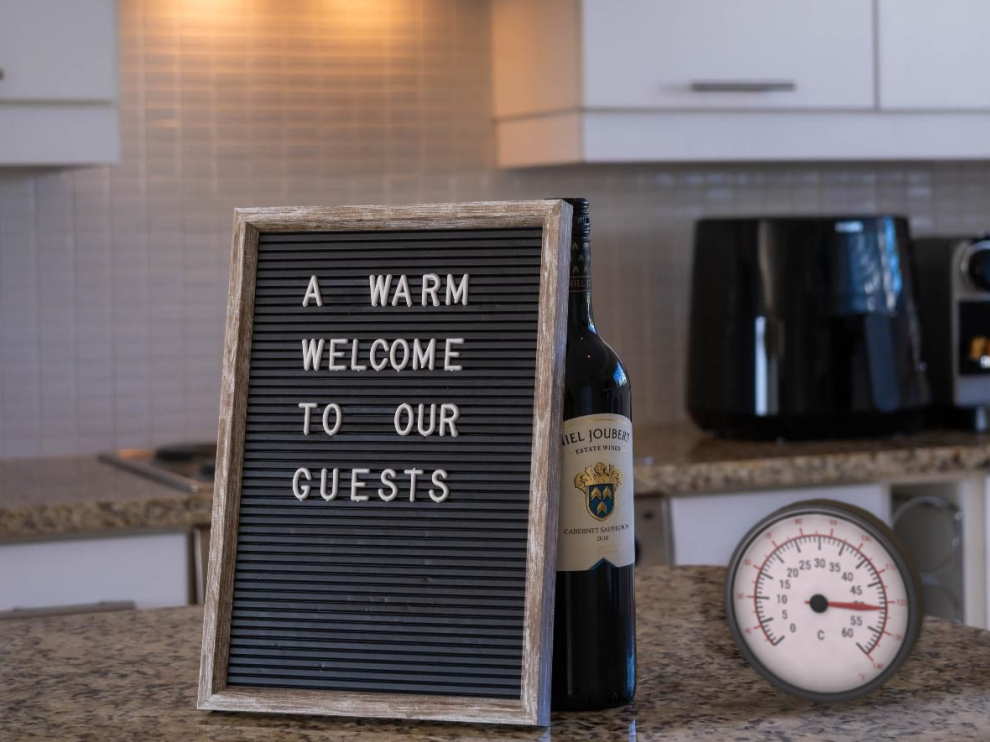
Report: 50°C
